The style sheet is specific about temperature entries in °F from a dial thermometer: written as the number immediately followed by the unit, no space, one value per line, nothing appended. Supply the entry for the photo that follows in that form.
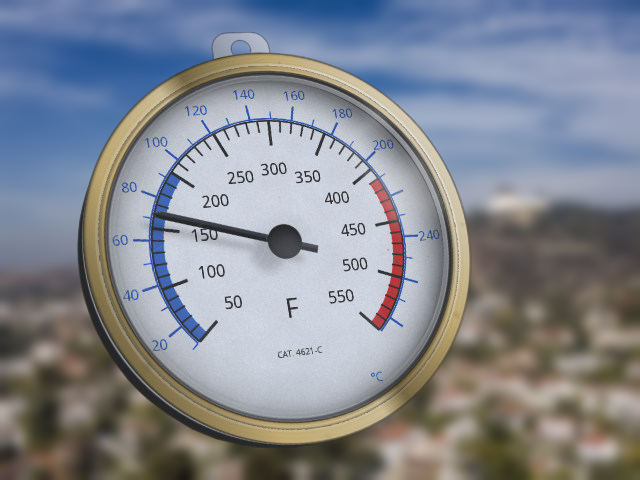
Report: 160°F
